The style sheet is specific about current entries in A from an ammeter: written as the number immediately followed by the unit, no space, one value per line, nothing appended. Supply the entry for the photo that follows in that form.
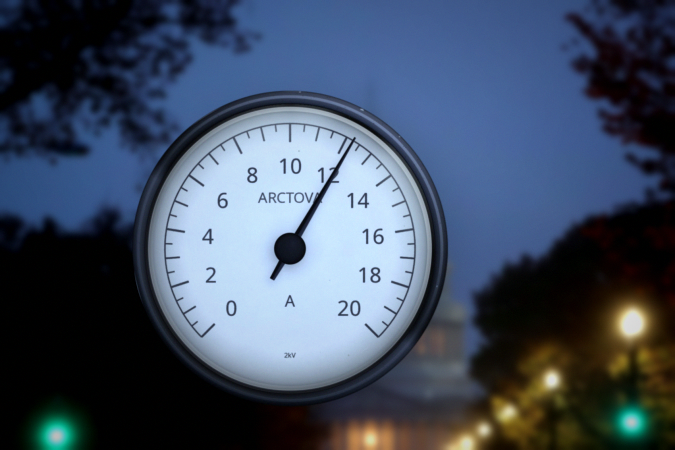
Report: 12.25A
